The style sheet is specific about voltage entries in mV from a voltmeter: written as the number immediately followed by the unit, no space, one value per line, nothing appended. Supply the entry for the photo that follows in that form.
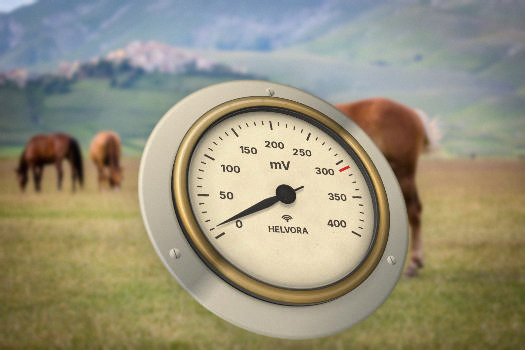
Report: 10mV
